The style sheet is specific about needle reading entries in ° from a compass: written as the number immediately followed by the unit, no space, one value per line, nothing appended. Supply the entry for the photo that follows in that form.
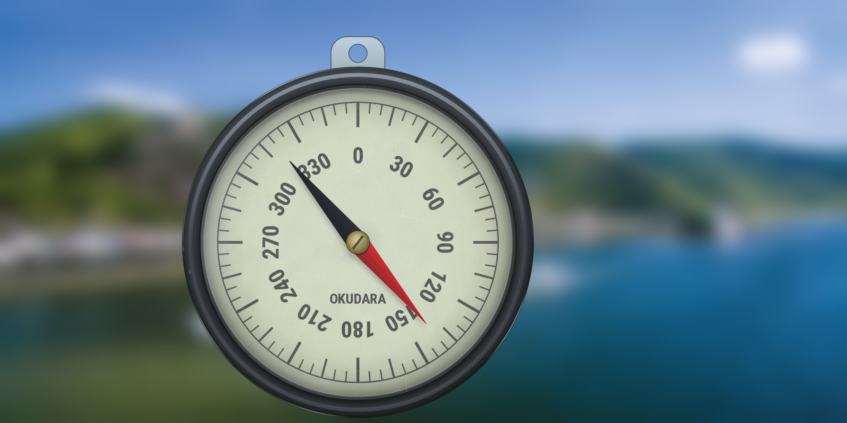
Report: 140°
